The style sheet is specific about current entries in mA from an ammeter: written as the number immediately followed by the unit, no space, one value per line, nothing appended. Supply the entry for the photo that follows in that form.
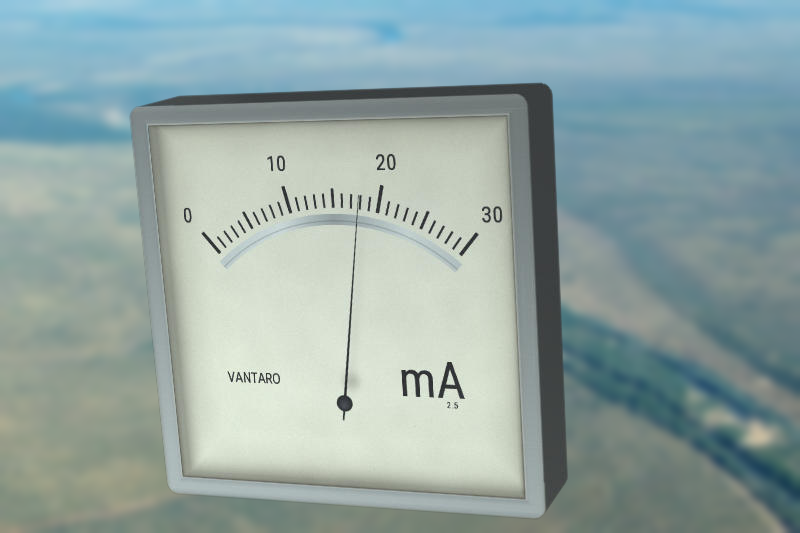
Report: 18mA
